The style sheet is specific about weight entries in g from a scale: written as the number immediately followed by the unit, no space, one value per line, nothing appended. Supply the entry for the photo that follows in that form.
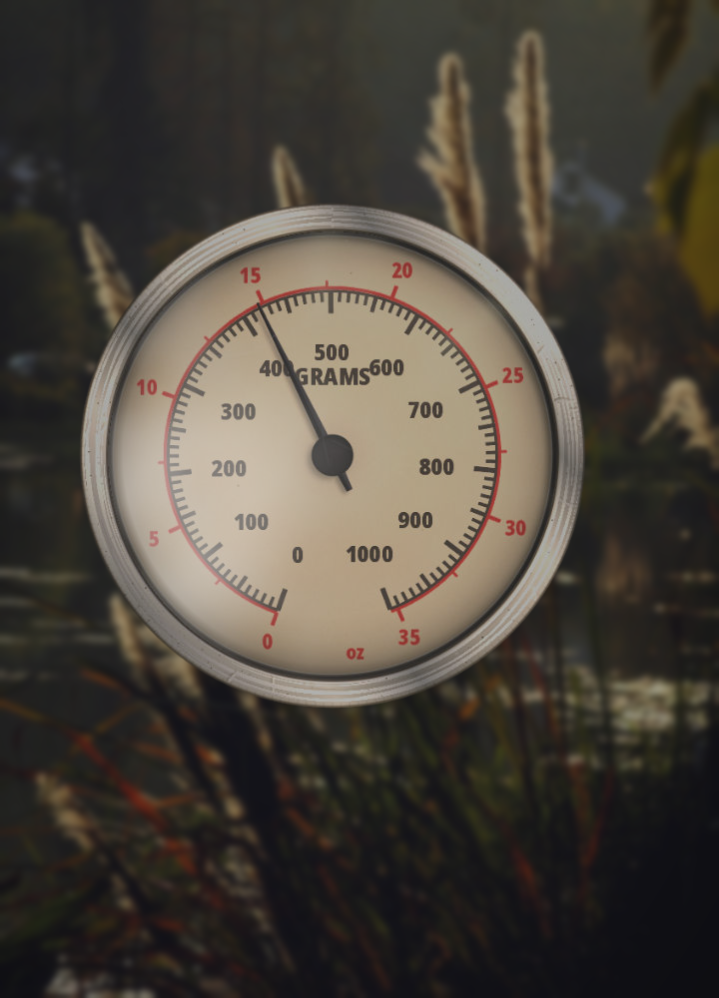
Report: 420g
